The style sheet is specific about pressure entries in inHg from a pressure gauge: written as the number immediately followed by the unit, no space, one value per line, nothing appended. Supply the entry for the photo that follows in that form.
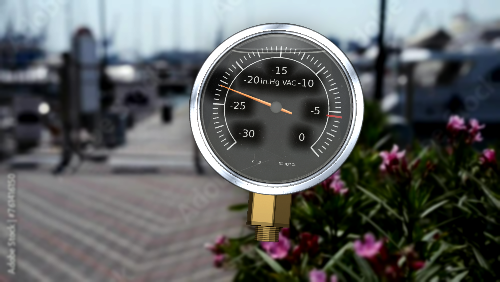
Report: -23inHg
